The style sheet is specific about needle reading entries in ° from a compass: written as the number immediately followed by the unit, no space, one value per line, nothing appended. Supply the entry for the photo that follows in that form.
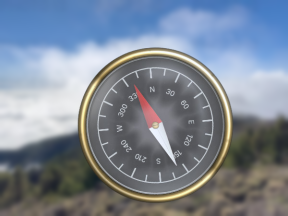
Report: 337.5°
